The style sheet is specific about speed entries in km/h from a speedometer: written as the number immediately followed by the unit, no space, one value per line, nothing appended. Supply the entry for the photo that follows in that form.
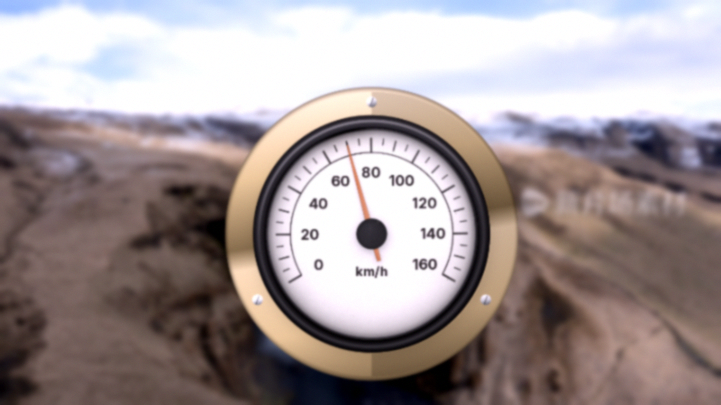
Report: 70km/h
